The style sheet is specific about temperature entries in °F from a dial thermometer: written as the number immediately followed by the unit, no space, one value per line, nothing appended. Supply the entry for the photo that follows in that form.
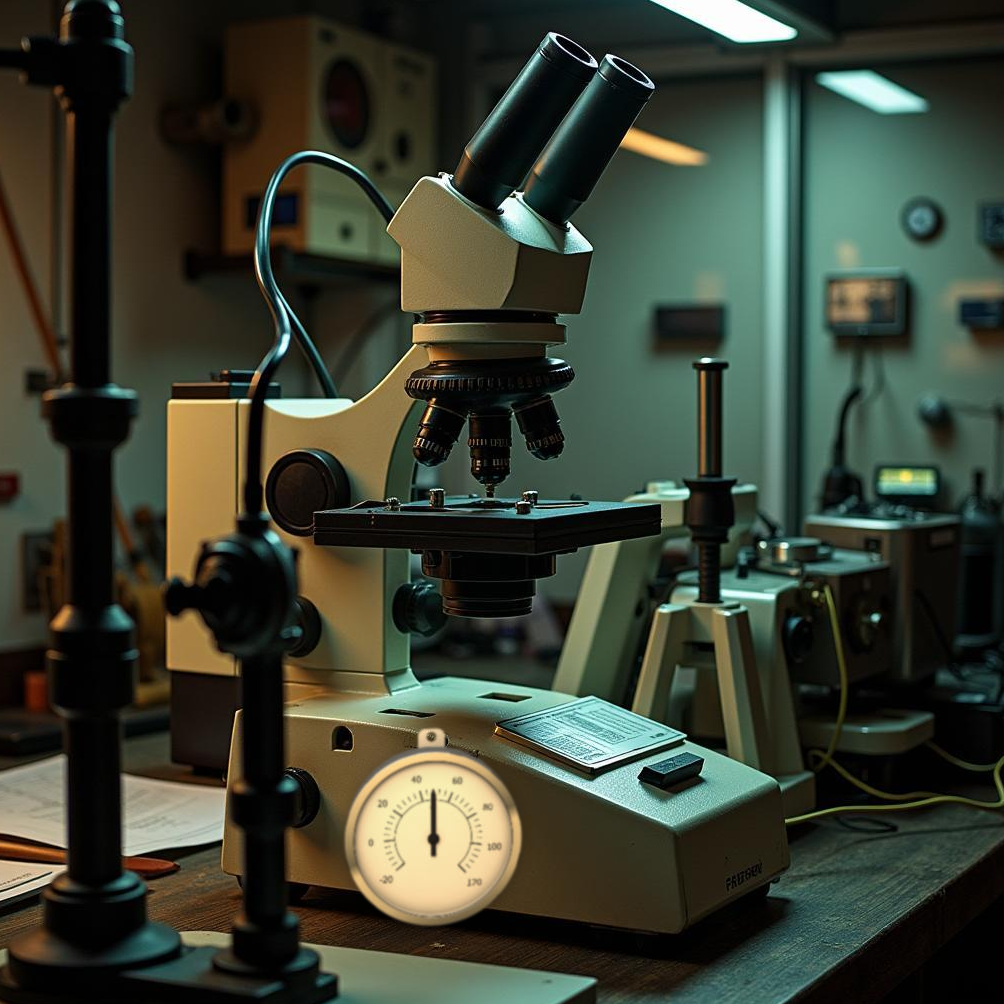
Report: 48°F
